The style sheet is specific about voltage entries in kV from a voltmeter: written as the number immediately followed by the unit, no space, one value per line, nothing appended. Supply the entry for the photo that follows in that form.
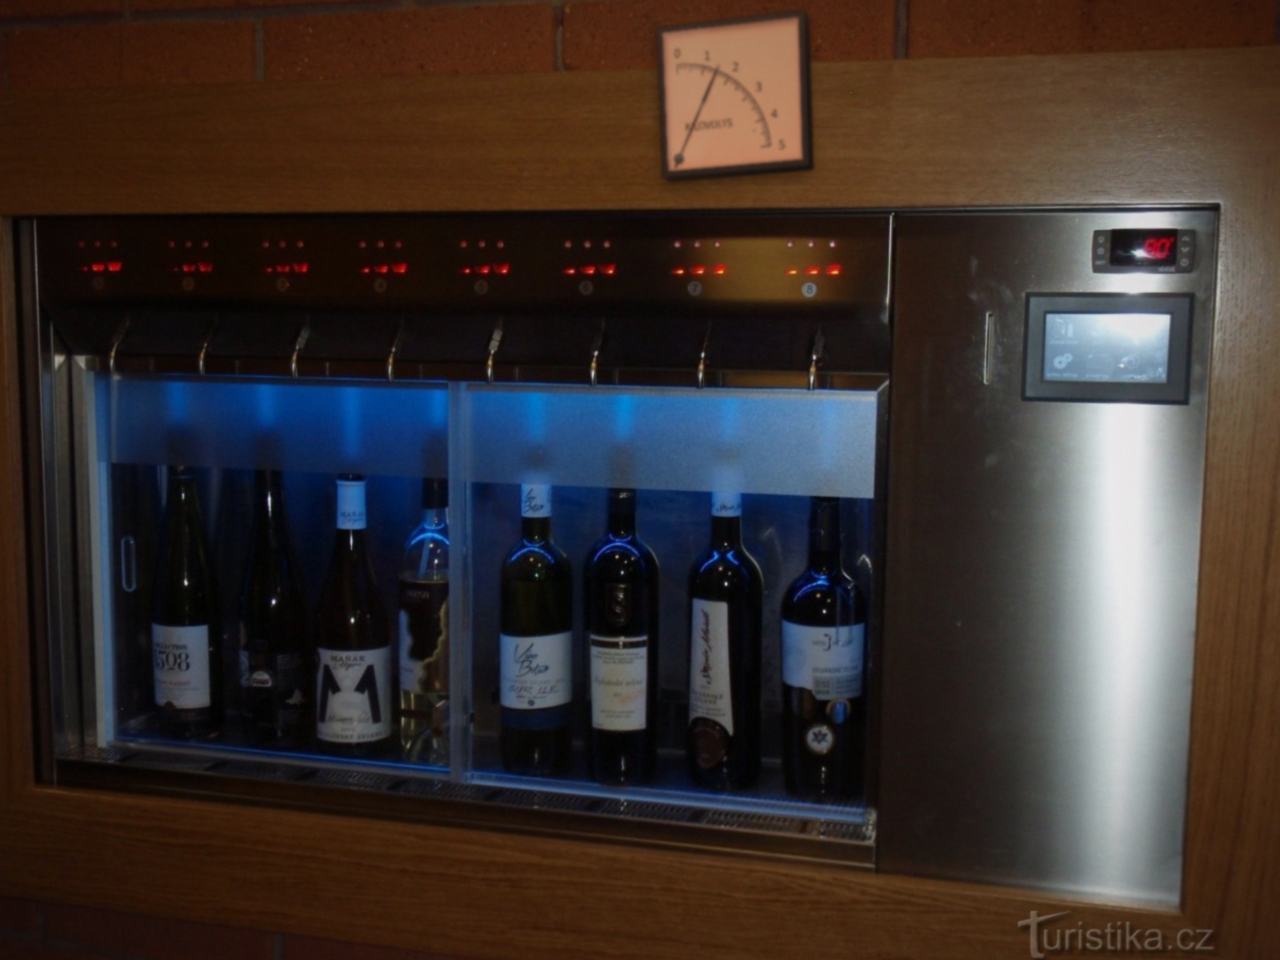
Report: 1.5kV
